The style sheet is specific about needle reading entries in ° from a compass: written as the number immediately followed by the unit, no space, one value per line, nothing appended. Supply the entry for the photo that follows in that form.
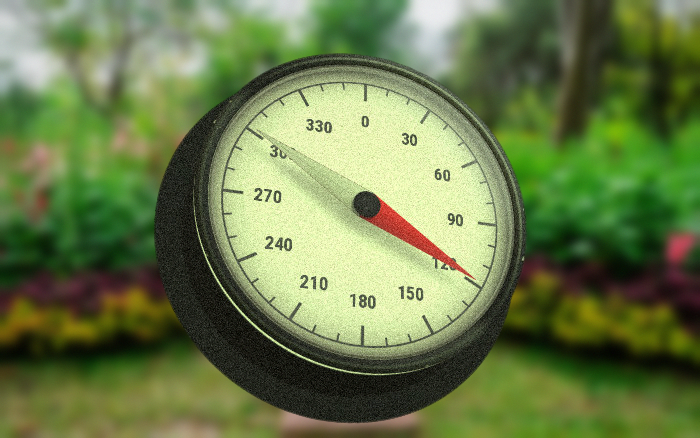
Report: 120°
